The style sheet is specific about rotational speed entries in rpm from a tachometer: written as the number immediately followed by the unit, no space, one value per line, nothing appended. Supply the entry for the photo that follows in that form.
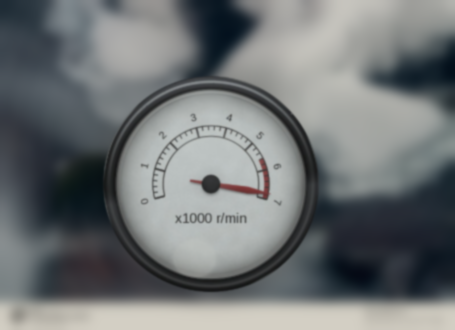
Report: 6800rpm
